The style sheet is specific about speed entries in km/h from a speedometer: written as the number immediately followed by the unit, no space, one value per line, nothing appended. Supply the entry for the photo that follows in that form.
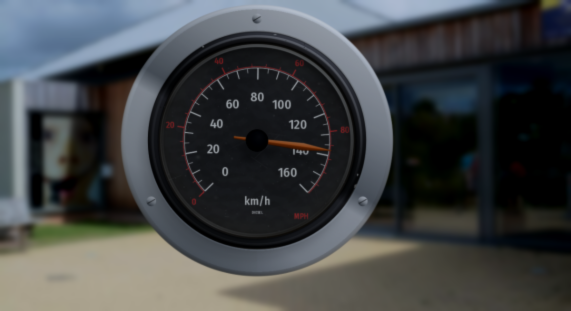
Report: 137.5km/h
